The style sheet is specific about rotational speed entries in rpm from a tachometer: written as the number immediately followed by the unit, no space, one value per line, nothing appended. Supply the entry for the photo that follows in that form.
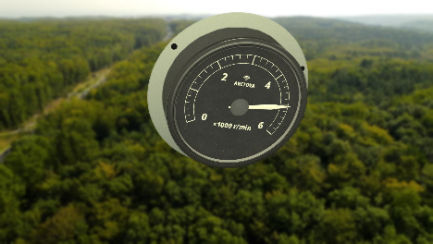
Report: 5000rpm
